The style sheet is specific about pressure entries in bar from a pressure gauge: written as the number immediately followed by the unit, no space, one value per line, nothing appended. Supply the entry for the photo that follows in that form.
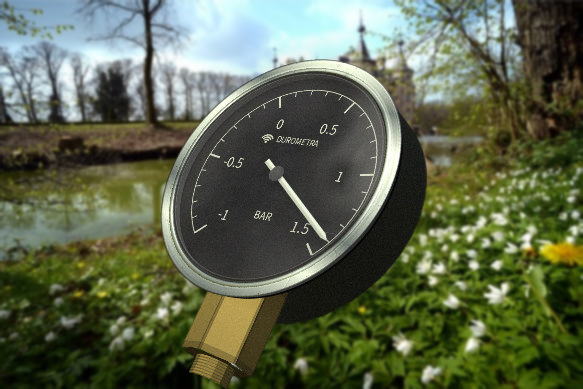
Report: 1.4bar
